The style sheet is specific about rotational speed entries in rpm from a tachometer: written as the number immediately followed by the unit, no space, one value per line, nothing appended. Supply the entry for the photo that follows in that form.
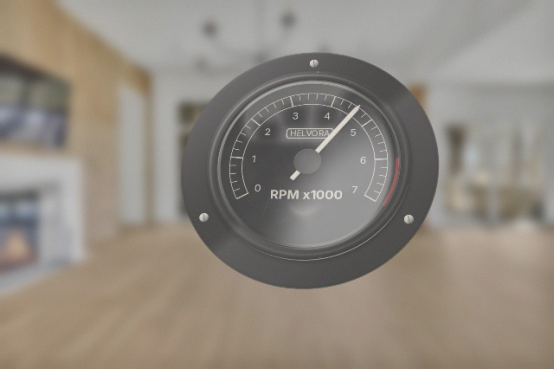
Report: 4600rpm
